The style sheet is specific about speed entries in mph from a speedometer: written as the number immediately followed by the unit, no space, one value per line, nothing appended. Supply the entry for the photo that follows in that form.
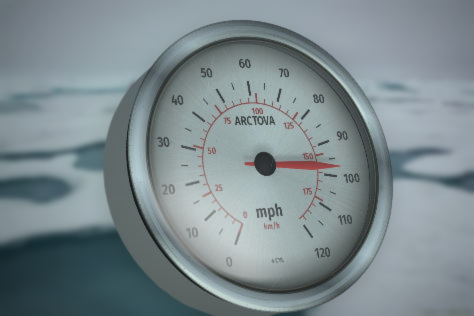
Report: 97.5mph
